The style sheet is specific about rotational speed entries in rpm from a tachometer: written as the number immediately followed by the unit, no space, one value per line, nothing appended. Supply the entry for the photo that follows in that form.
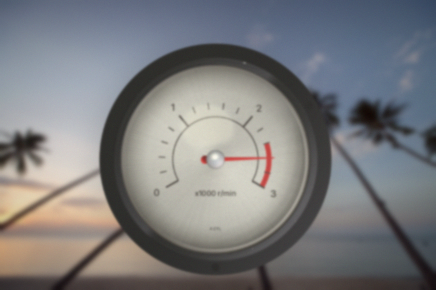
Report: 2600rpm
